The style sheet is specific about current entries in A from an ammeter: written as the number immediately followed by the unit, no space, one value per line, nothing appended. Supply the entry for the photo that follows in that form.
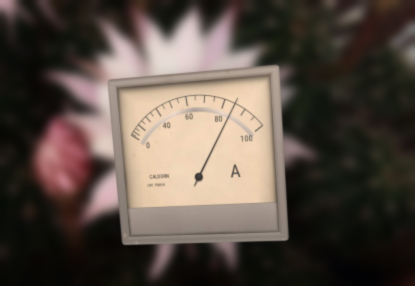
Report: 85A
